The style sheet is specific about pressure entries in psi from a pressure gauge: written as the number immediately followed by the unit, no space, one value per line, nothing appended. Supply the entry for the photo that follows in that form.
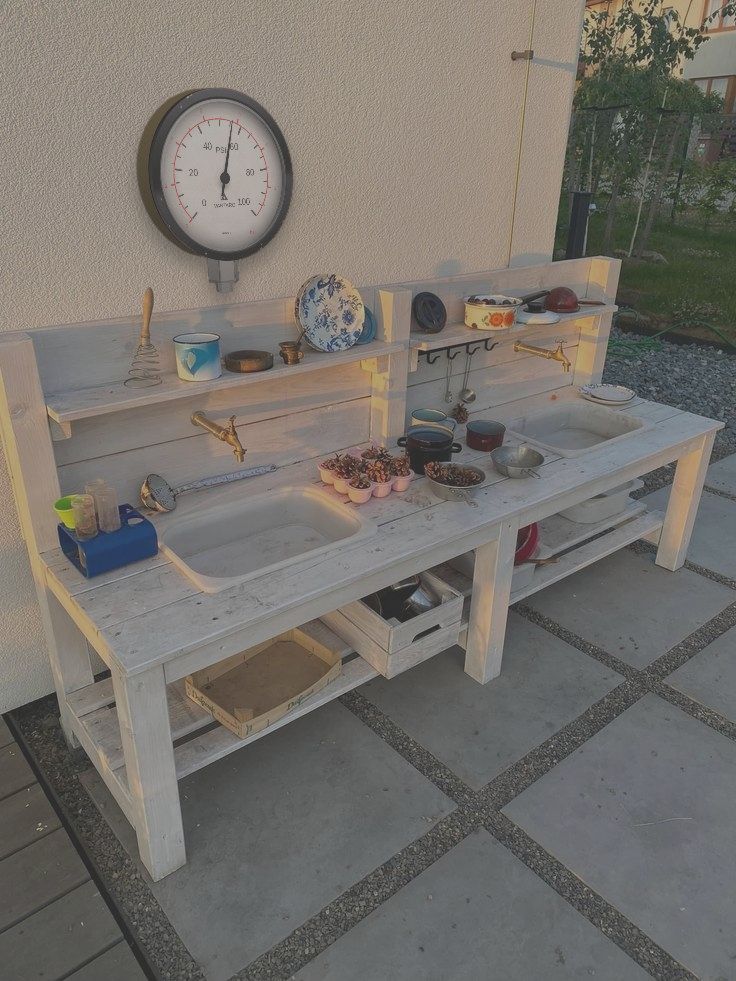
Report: 55psi
